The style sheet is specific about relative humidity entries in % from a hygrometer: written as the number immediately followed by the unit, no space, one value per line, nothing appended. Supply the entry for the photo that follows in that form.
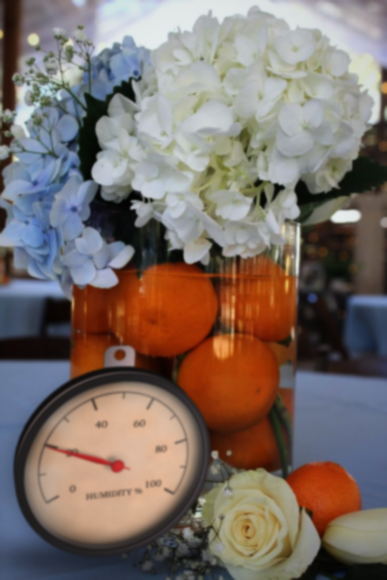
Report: 20%
